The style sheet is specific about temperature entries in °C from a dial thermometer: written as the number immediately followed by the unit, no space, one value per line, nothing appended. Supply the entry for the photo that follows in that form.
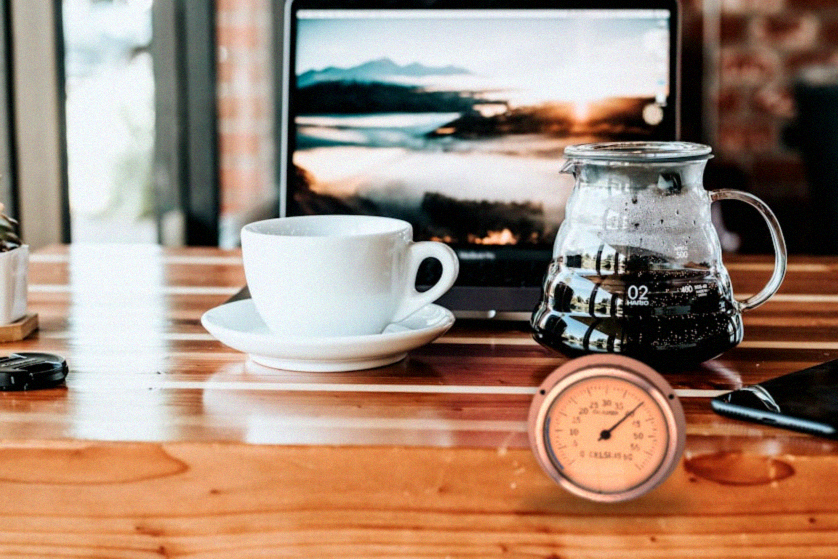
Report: 40°C
